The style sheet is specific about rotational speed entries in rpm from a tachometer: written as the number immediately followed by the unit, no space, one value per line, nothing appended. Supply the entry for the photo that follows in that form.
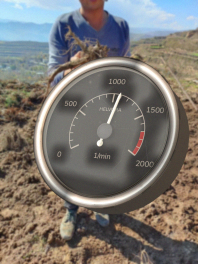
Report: 1100rpm
